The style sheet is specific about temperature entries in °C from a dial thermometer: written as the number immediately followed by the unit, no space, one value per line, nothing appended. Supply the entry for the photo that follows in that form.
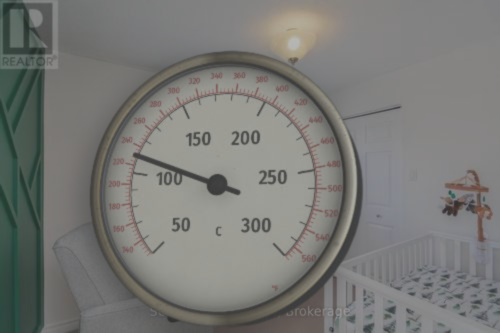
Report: 110°C
